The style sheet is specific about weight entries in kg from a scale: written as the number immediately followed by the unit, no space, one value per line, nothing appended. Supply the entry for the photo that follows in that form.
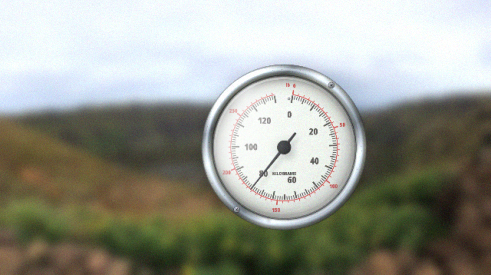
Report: 80kg
